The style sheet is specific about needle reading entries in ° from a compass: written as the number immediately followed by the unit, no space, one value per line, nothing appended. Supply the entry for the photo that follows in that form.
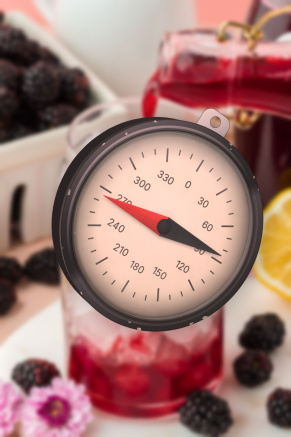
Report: 265°
